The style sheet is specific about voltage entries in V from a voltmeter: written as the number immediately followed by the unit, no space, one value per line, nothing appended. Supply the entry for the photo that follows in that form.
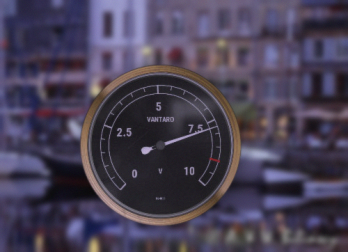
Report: 7.75V
